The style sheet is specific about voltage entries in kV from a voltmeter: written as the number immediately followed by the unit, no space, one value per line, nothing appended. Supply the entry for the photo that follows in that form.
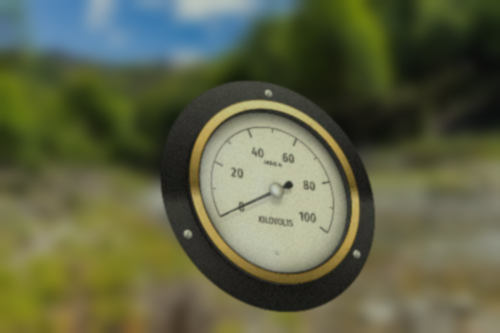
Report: 0kV
